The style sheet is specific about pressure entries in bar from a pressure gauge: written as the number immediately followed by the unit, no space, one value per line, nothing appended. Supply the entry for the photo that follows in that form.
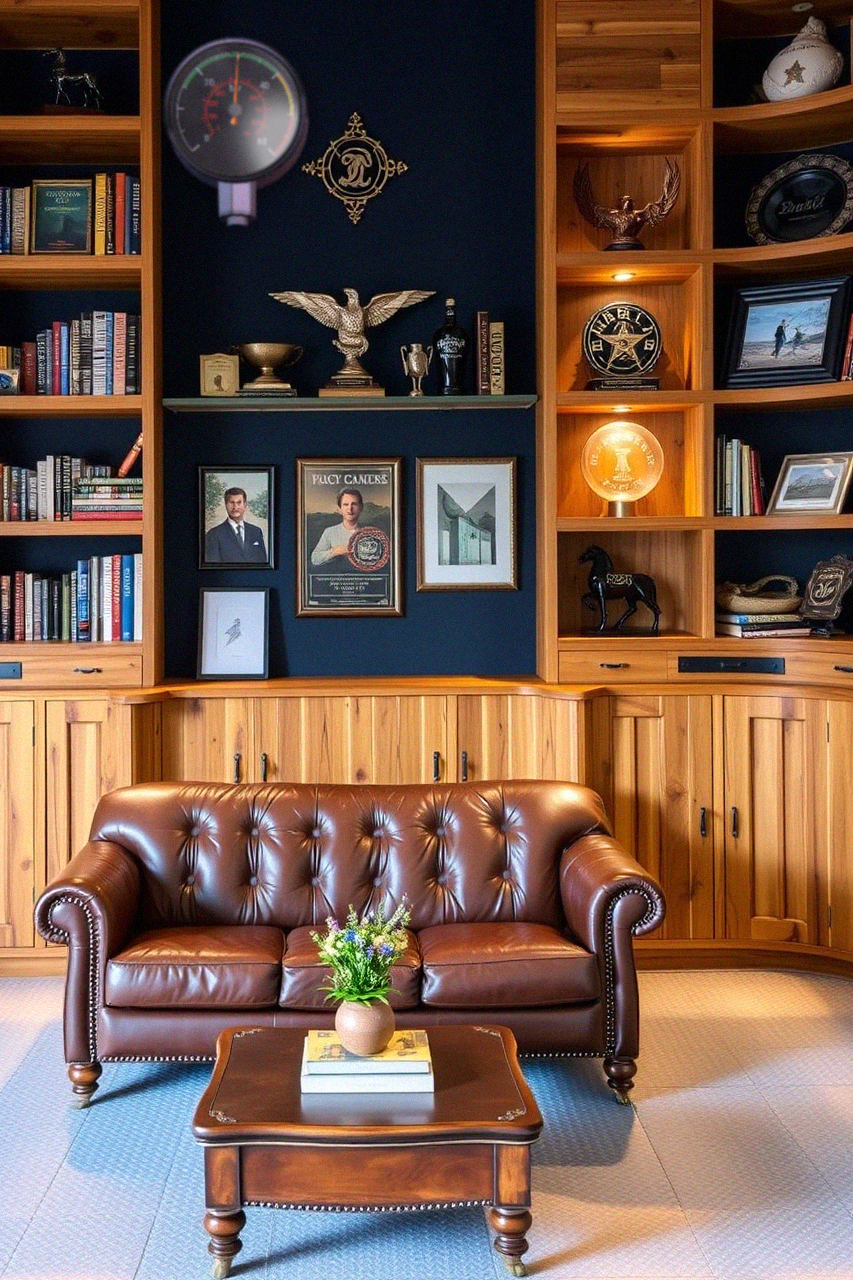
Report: 30bar
